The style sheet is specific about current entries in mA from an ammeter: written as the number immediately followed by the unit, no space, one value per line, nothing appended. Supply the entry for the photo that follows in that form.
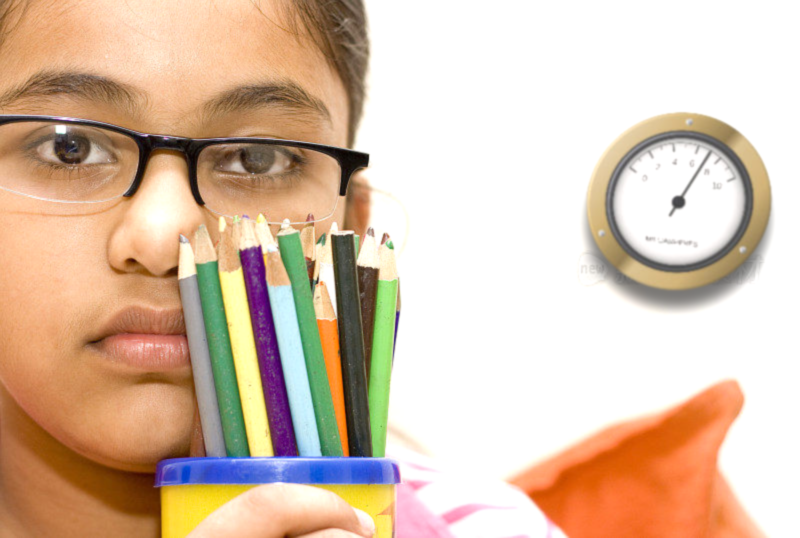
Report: 7mA
